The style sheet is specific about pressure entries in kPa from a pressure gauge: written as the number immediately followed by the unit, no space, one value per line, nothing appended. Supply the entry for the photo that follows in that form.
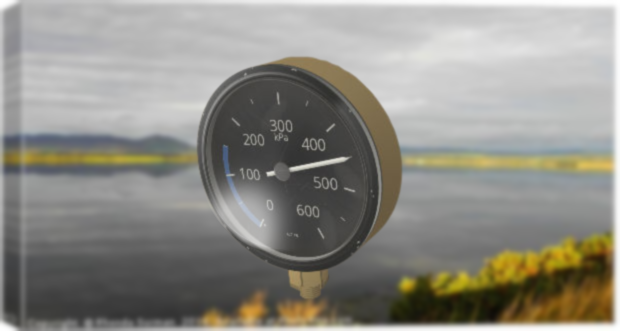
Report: 450kPa
